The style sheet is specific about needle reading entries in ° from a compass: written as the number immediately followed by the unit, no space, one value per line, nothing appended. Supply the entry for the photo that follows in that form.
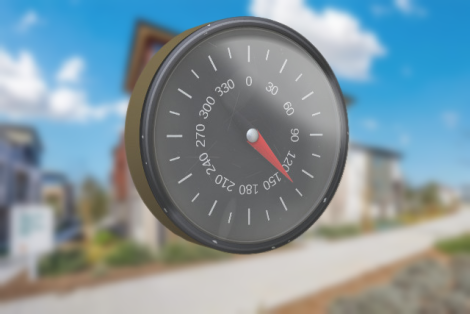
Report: 135°
